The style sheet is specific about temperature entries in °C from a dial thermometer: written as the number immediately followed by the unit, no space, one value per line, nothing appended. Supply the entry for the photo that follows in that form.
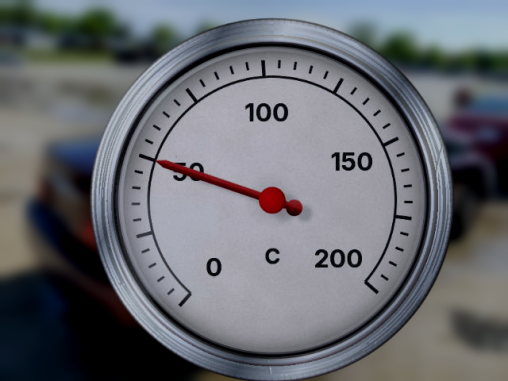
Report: 50°C
